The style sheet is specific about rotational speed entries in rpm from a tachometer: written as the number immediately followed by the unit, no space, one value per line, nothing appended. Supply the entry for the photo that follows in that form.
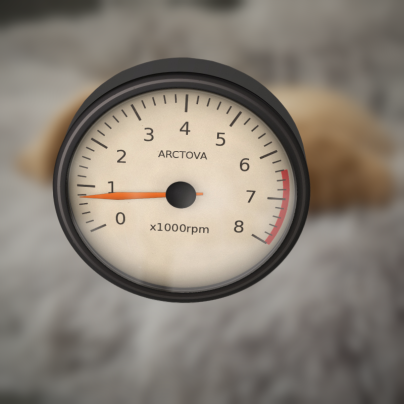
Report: 800rpm
